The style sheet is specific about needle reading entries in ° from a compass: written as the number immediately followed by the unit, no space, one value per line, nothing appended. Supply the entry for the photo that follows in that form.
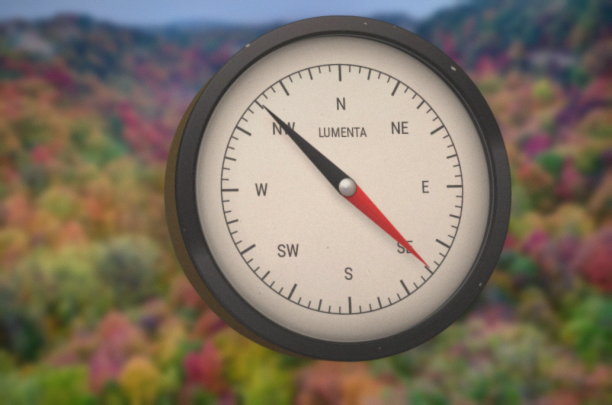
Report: 135°
